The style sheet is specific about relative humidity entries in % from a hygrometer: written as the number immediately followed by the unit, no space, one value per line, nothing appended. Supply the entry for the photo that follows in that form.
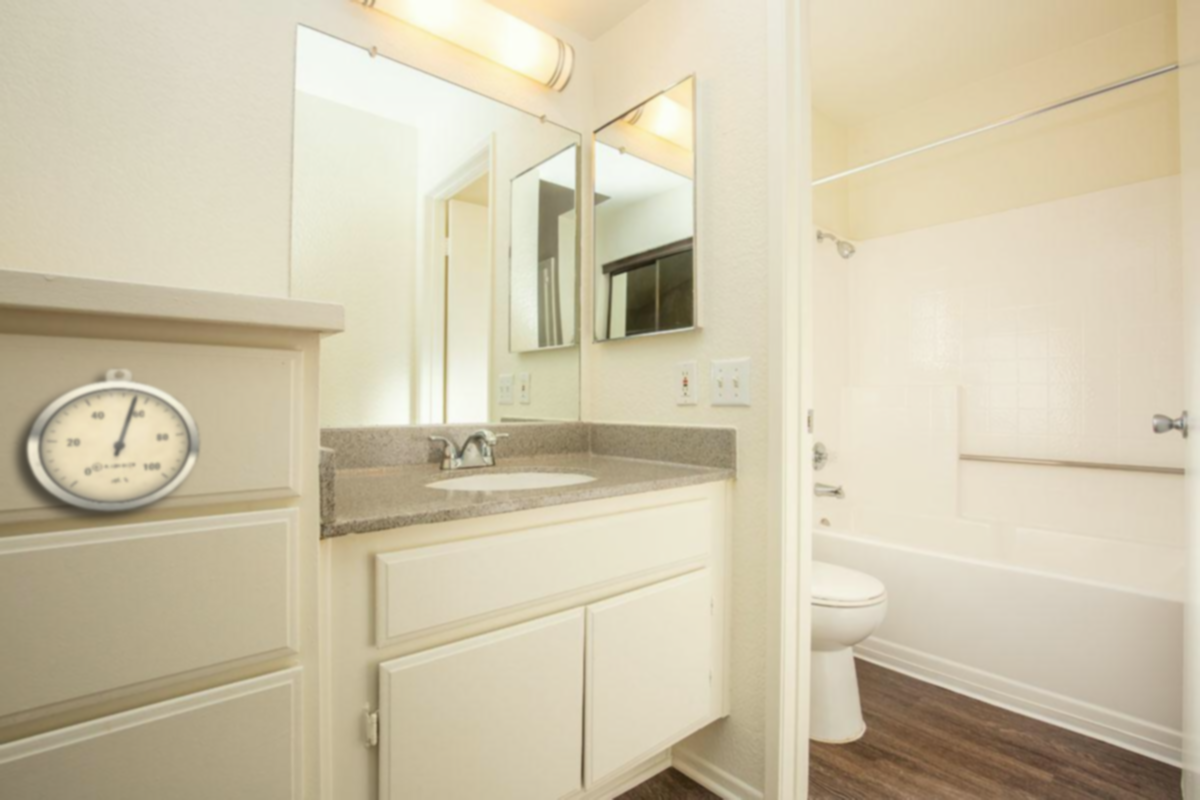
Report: 56%
